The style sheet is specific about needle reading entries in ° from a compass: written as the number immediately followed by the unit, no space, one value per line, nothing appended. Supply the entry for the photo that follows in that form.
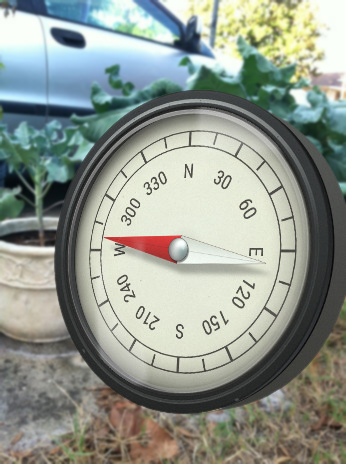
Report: 277.5°
